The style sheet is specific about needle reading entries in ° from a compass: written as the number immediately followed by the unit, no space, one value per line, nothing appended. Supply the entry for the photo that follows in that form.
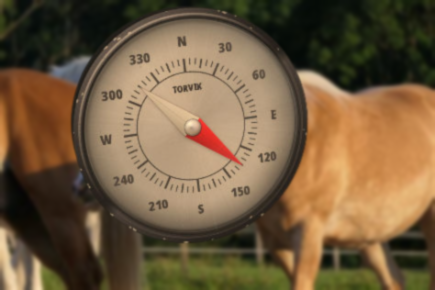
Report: 135°
